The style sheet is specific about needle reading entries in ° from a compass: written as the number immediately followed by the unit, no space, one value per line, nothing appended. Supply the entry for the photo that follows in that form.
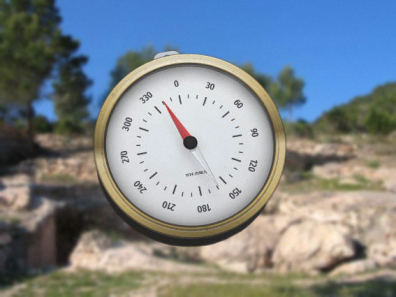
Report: 340°
